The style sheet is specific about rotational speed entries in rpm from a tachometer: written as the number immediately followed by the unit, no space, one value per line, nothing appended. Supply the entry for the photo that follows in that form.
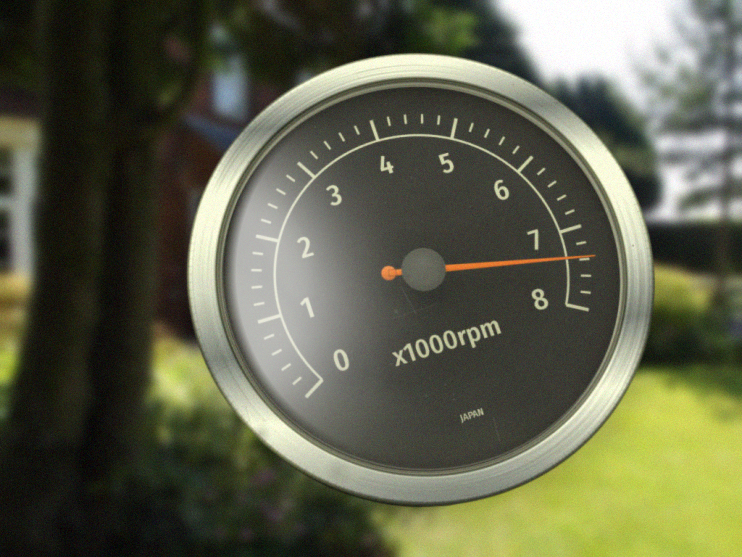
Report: 7400rpm
